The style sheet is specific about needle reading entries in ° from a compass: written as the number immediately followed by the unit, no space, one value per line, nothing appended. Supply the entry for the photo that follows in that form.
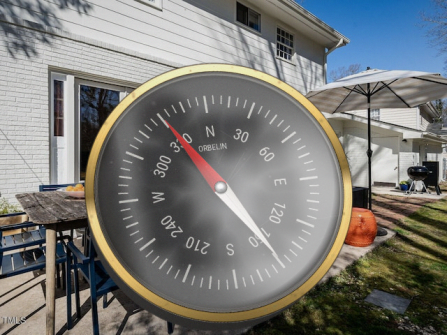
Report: 330°
